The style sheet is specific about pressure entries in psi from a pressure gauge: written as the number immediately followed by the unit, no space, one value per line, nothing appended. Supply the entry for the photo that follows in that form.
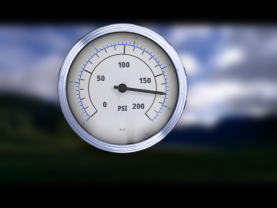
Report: 170psi
